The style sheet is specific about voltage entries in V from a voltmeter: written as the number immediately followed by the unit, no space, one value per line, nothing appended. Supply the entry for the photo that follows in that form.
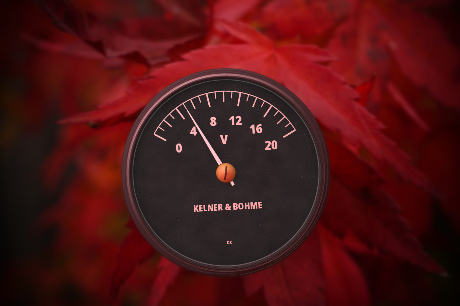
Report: 5V
